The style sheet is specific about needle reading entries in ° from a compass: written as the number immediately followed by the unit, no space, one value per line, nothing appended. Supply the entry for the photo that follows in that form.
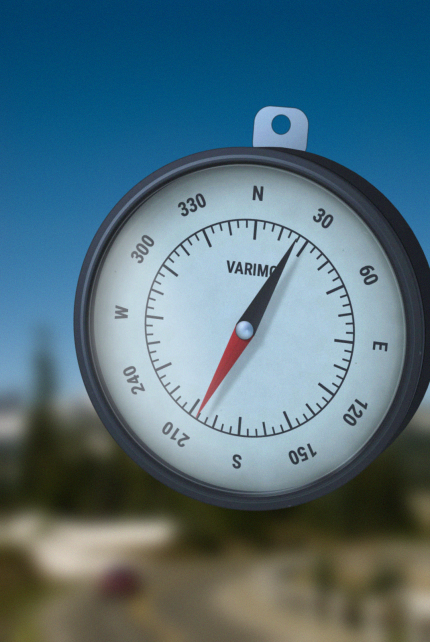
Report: 205°
